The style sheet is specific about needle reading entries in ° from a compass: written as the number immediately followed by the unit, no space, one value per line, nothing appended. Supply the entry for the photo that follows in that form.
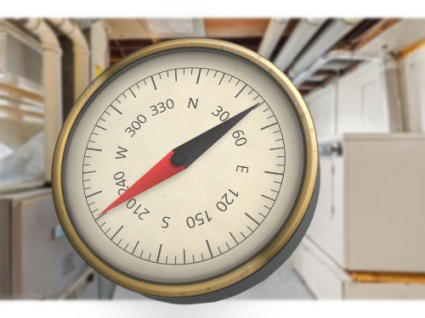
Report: 225°
